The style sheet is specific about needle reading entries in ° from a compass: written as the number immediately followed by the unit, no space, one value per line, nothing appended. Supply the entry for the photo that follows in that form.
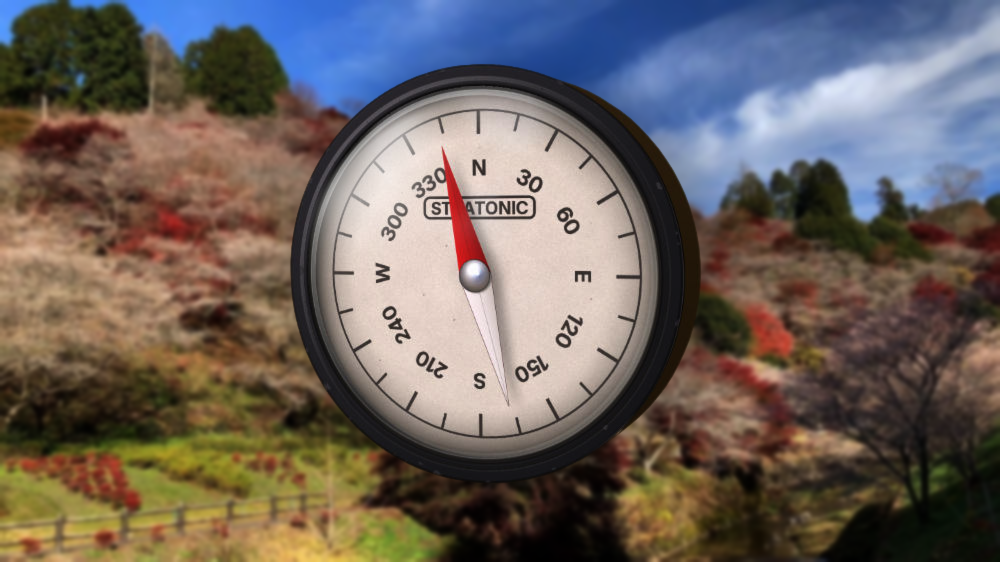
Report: 345°
